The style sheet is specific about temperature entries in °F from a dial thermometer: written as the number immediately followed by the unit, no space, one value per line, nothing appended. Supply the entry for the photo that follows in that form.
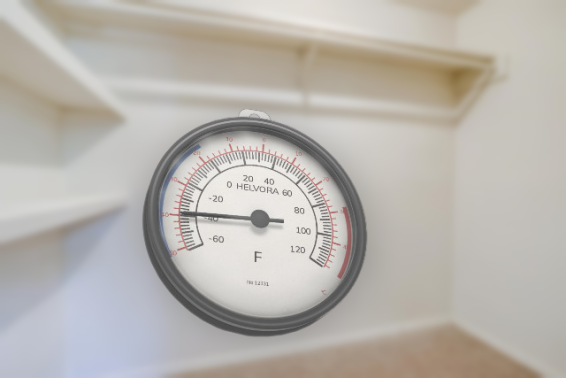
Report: -40°F
